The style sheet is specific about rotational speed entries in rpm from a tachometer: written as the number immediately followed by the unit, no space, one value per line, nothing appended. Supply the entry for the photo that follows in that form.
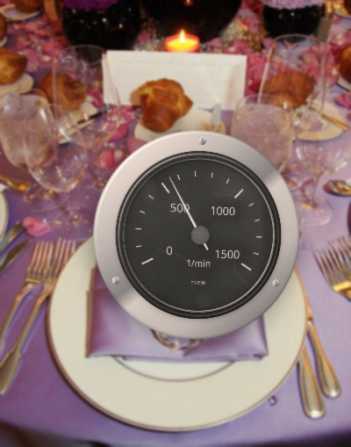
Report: 550rpm
